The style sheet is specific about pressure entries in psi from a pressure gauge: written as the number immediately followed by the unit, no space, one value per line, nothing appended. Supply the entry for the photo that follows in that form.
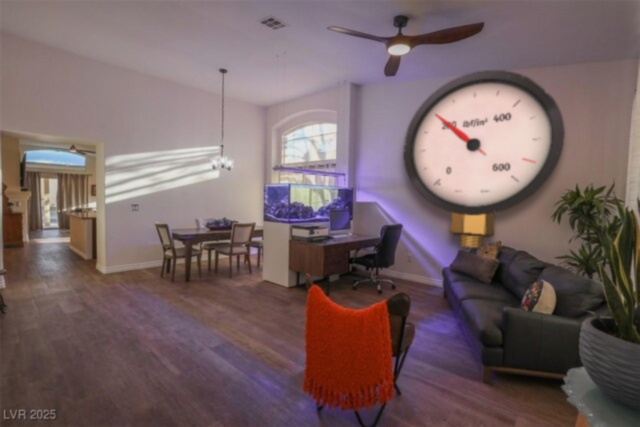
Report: 200psi
